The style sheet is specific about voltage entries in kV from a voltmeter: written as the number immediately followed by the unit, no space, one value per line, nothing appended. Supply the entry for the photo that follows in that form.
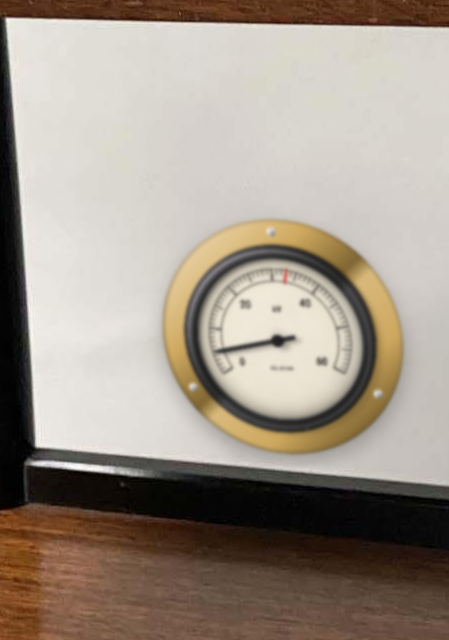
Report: 5kV
